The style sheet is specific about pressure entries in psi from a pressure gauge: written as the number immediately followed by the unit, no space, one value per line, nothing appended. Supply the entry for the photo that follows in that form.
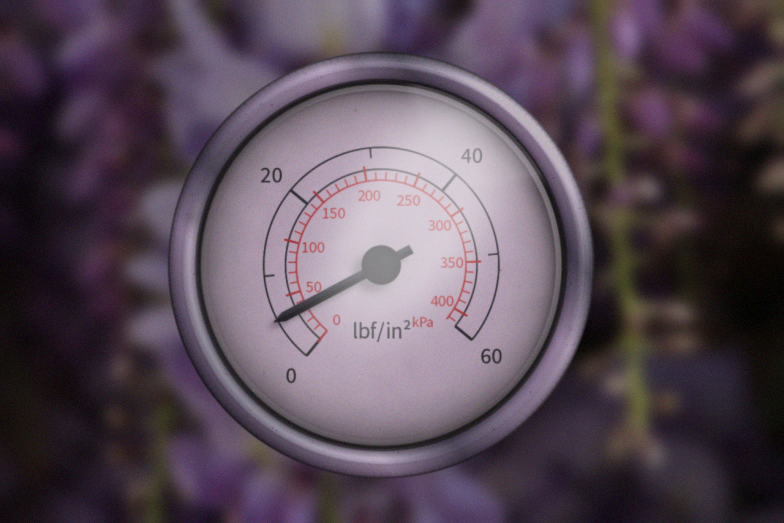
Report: 5psi
